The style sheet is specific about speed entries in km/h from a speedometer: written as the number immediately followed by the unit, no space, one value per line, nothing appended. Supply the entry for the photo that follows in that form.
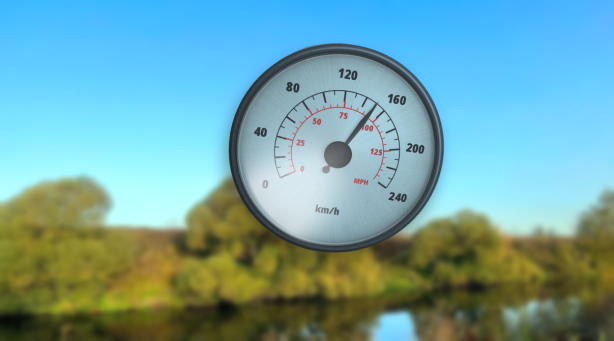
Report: 150km/h
